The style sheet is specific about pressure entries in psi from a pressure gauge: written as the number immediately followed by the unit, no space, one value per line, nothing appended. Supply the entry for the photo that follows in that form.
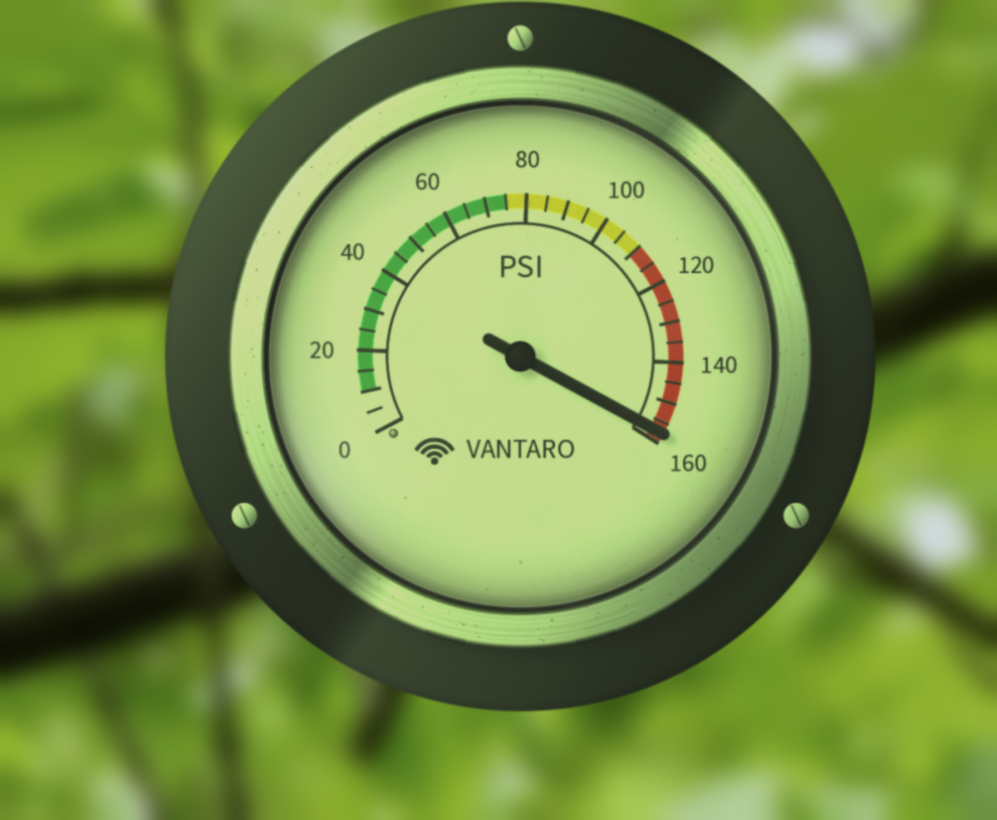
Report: 157.5psi
